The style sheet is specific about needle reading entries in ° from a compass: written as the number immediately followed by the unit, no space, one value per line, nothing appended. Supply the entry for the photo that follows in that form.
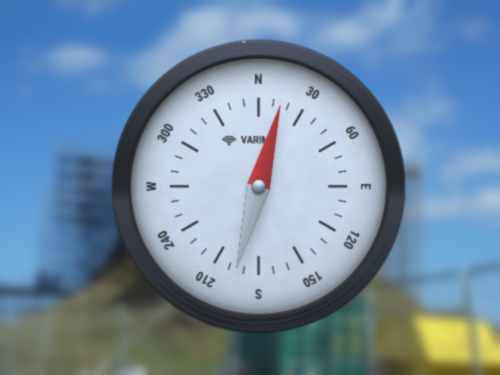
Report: 15°
